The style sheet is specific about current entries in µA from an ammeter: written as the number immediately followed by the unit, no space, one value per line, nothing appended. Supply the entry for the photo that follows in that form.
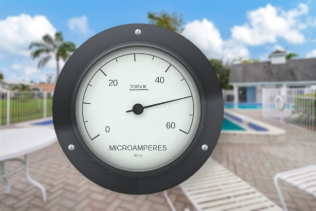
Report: 50µA
